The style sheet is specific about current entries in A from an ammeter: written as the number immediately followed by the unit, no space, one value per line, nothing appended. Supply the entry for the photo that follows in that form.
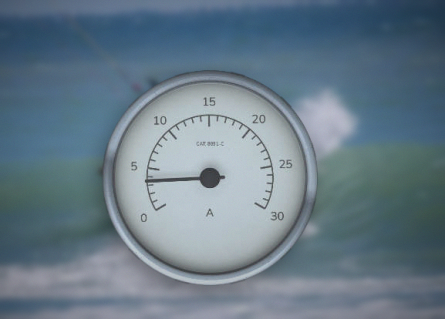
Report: 3.5A
